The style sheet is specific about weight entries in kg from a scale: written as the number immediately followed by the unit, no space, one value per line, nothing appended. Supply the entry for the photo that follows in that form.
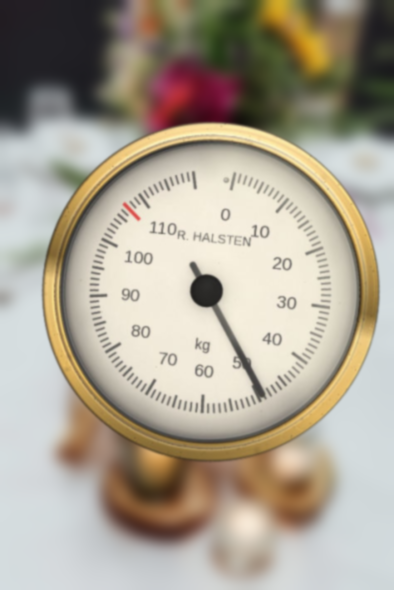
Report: 49kg
